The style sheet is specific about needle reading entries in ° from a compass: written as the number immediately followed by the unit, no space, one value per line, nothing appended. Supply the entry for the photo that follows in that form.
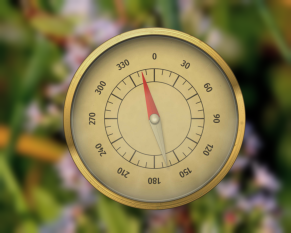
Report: 345°
